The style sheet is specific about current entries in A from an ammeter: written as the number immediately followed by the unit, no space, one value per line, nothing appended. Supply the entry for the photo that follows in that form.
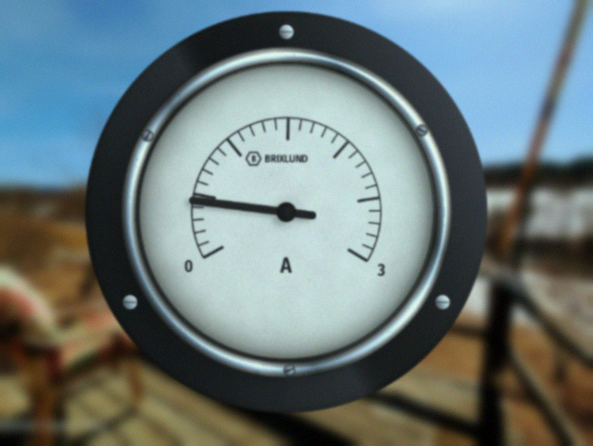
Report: 0.45A
